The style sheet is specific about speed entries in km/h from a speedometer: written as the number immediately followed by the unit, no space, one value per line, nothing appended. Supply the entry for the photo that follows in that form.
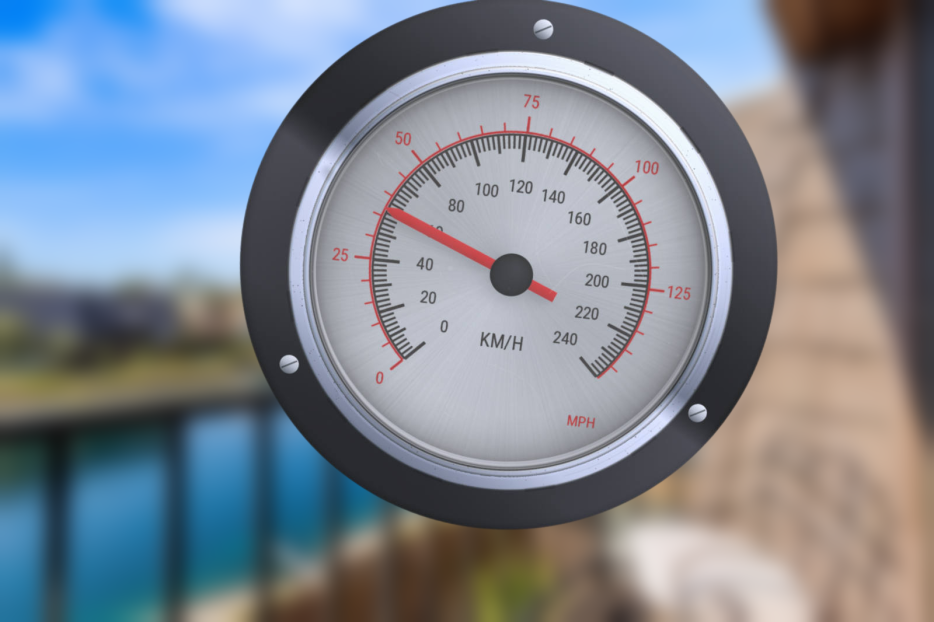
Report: 60km/h
